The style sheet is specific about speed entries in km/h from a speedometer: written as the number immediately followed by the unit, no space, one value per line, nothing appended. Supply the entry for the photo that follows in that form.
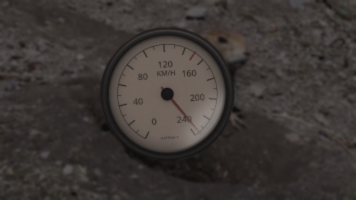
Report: 235km/h
